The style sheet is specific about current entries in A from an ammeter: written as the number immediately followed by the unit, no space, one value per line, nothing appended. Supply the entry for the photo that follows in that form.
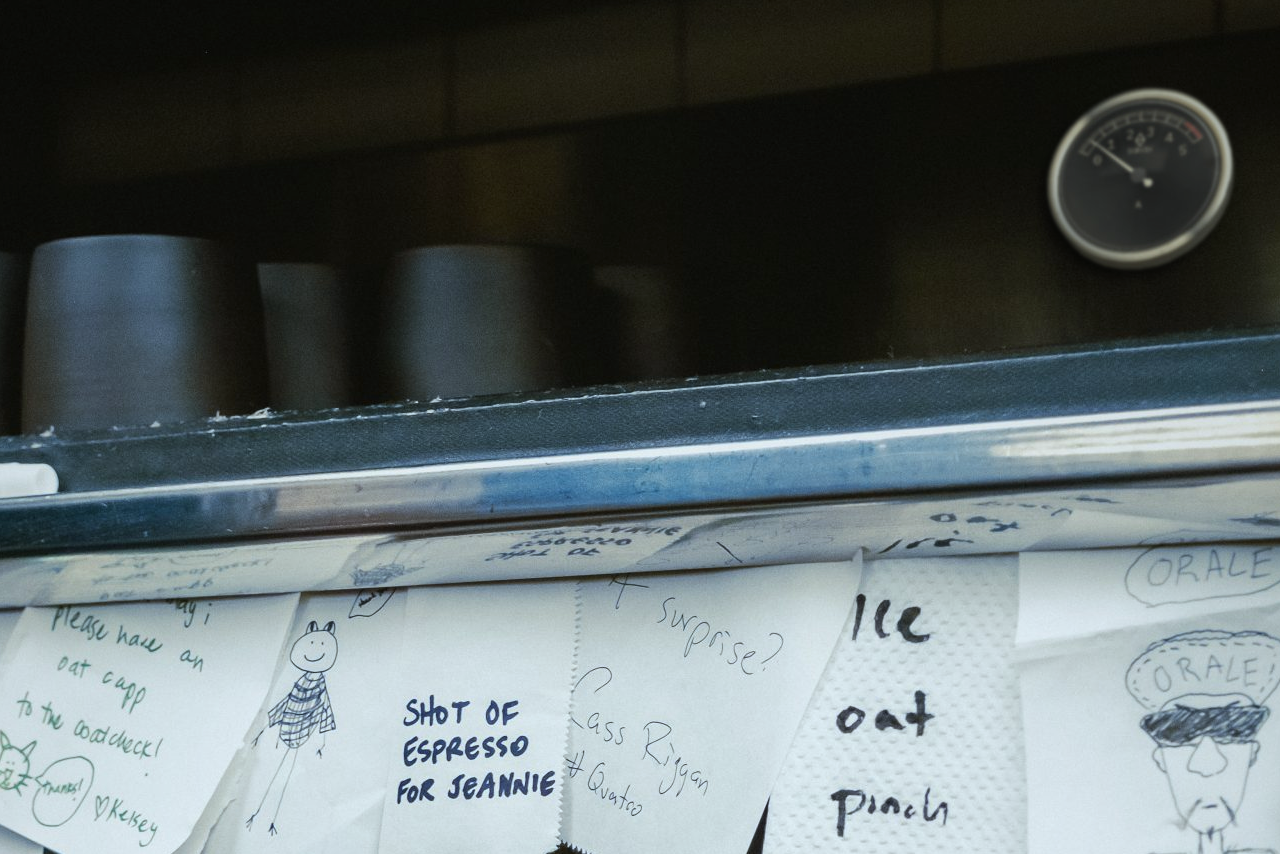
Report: 0.5A
